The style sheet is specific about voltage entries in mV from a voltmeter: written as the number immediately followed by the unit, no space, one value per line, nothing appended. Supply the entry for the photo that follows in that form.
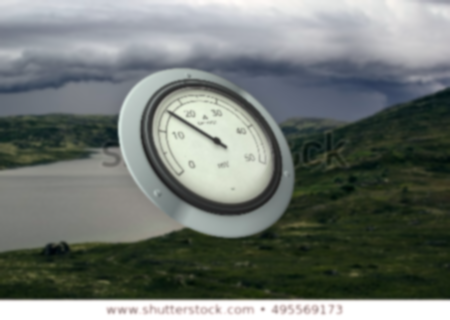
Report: 15mV
